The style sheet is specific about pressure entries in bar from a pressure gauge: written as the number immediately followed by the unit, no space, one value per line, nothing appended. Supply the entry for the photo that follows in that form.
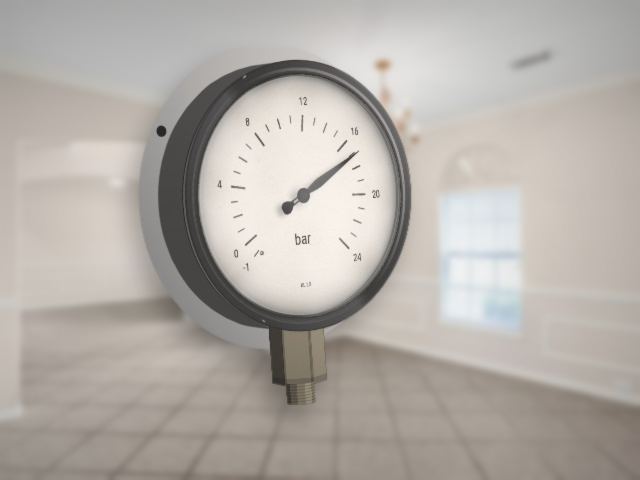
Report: 17bar
